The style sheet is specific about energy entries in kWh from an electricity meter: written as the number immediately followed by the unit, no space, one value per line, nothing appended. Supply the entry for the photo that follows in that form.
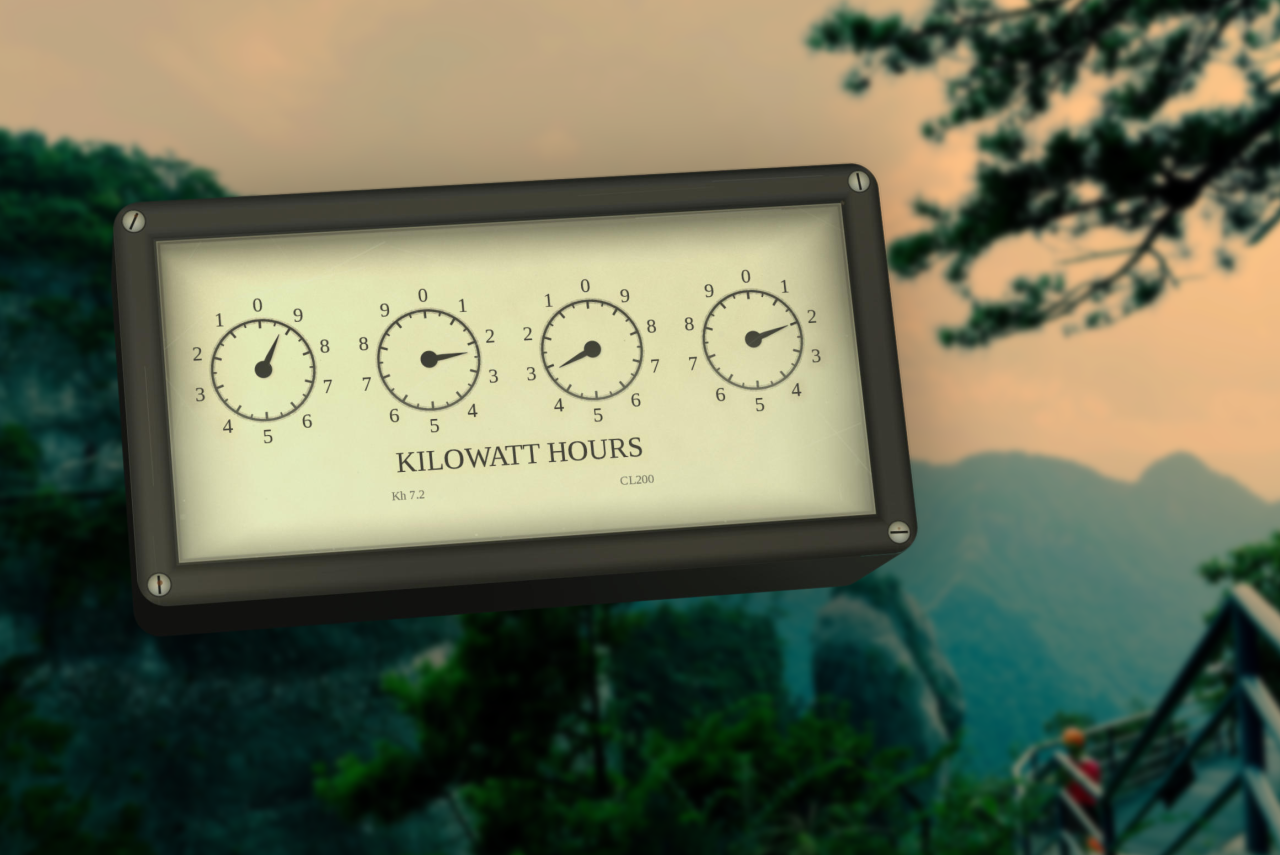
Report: 9232kWh
